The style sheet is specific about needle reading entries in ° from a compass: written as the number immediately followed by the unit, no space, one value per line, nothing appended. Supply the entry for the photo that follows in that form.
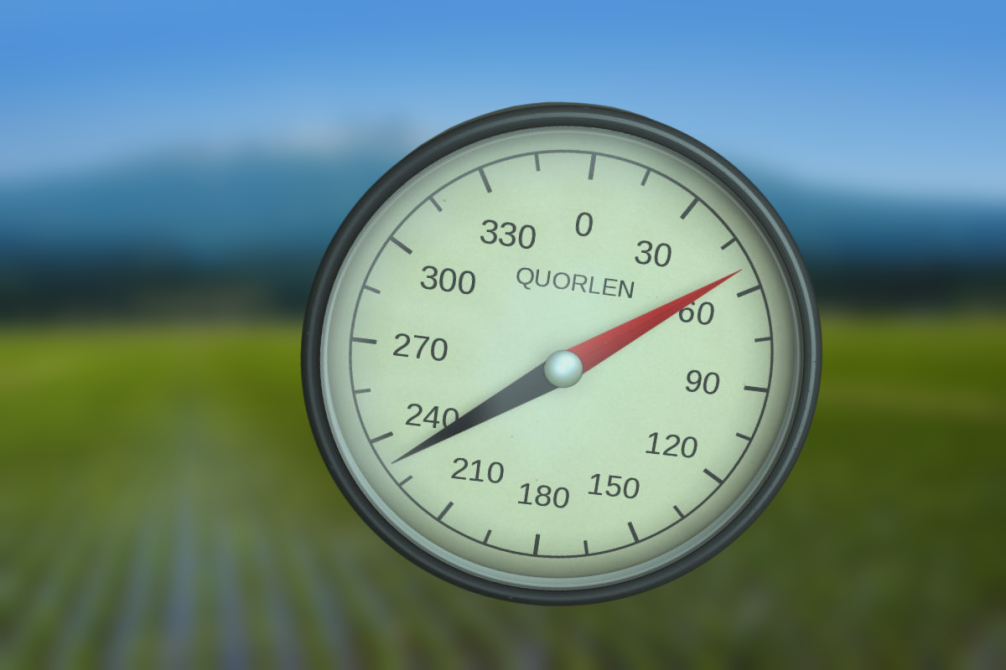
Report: 52.5°
